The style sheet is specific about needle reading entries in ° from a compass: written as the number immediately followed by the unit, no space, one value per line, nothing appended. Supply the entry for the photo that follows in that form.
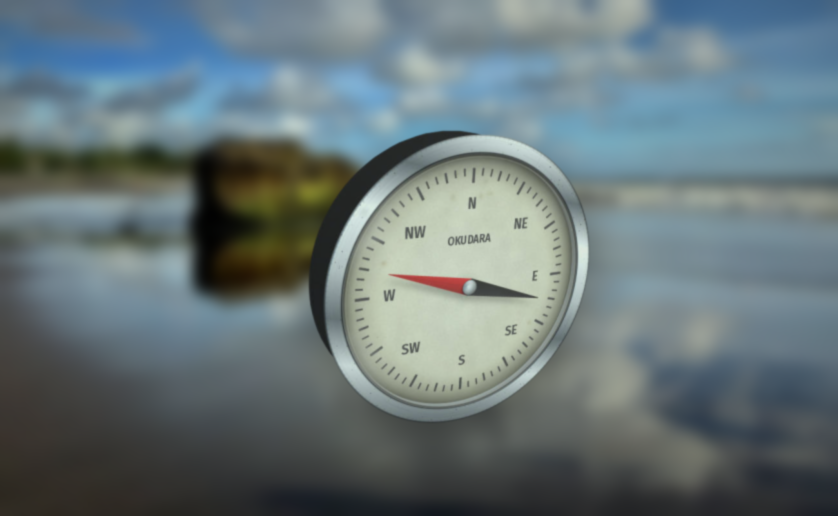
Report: 285°
